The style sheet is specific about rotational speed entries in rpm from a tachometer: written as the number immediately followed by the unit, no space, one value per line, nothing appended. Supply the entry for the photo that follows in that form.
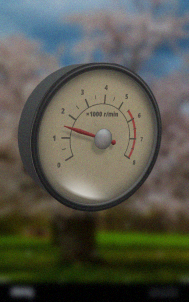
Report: 1500rpm
